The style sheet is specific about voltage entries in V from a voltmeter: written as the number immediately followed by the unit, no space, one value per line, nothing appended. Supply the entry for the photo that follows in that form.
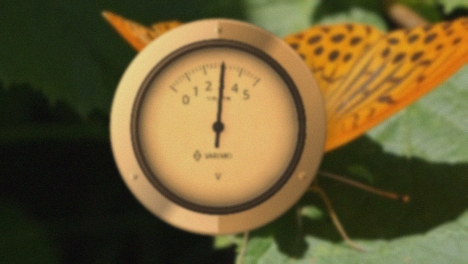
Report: 3V
